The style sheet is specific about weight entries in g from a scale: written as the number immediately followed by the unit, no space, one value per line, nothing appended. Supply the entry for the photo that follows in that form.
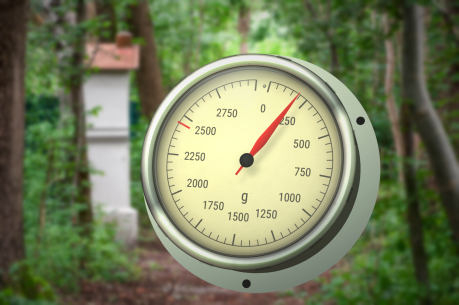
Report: 200g
